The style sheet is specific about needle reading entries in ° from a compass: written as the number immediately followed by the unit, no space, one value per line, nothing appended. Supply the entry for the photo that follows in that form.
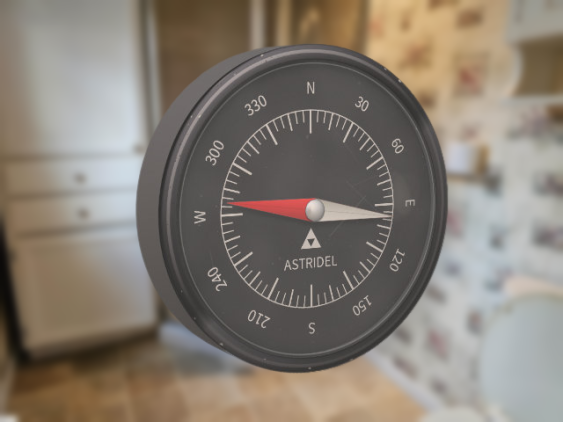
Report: 277.5°
